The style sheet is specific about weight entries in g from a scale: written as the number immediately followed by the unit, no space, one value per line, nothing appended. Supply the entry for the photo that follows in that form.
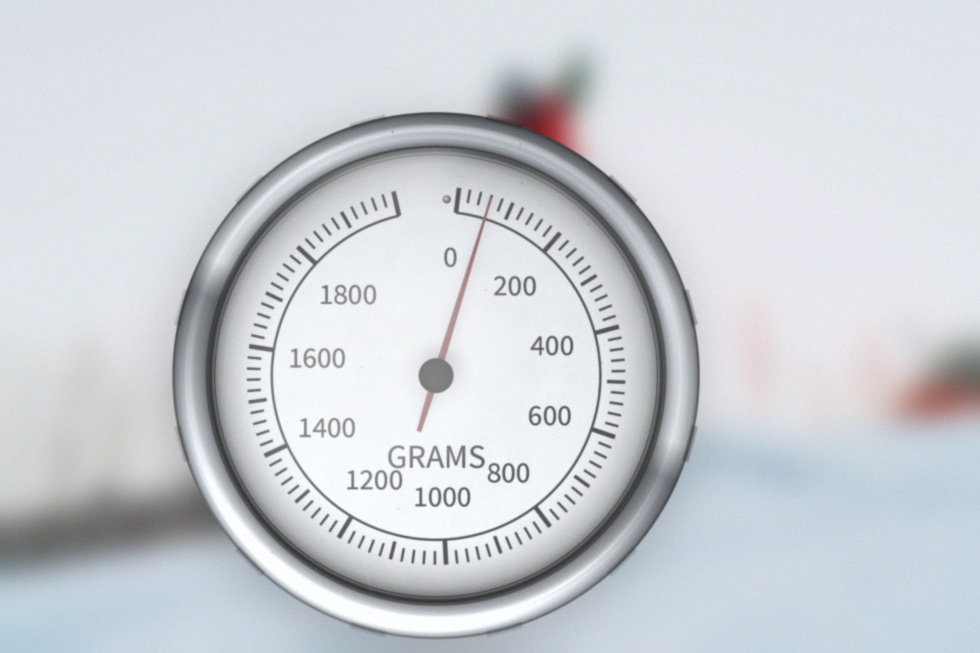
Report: 60g
